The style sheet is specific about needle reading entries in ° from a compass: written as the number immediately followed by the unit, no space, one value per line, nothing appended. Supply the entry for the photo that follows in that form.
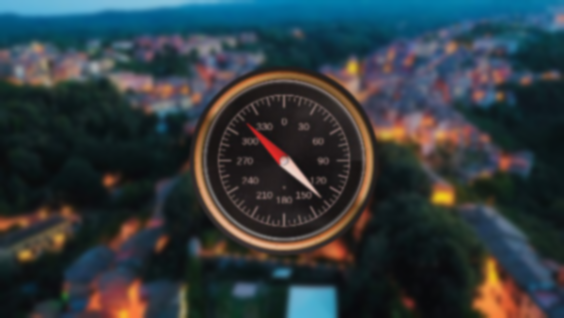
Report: 315°
